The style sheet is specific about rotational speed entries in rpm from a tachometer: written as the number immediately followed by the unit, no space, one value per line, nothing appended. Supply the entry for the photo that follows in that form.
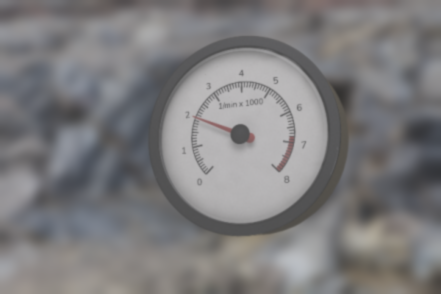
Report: 2000rpm
